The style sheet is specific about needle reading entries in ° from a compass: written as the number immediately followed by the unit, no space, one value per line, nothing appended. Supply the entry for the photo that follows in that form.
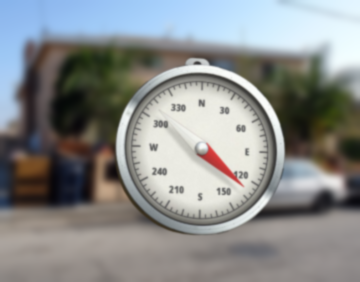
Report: 130°
